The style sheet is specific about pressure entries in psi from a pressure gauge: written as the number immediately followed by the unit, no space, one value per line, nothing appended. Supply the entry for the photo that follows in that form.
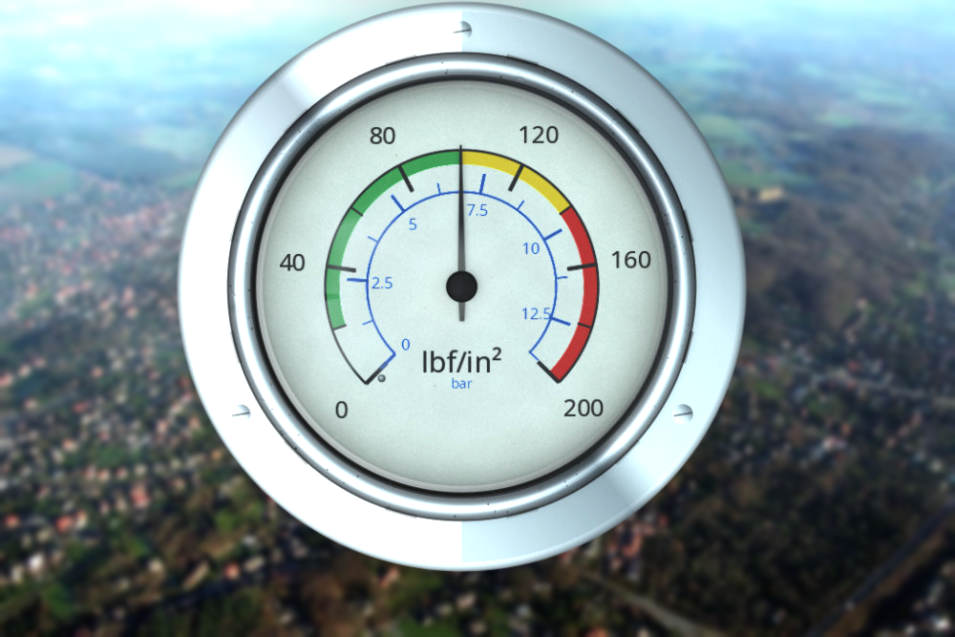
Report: 100psi
